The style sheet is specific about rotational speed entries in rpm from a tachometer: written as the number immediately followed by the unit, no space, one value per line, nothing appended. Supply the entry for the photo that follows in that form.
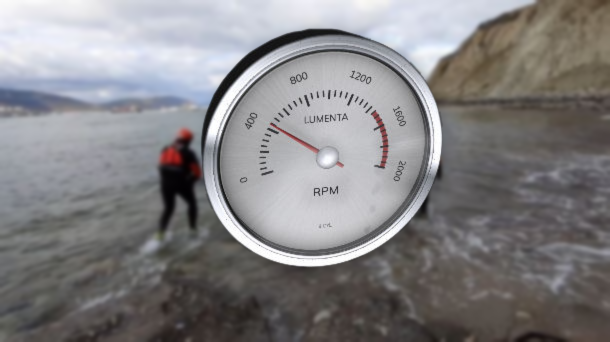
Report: 450rpm
